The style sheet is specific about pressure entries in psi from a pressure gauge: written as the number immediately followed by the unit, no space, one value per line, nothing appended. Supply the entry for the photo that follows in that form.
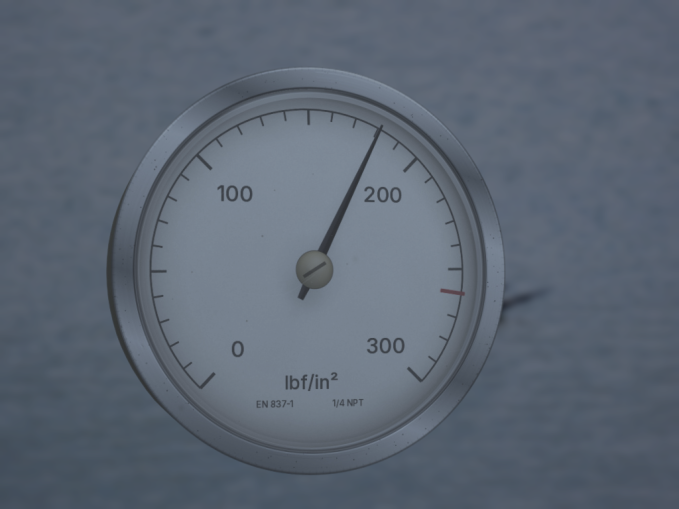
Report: 180psi
